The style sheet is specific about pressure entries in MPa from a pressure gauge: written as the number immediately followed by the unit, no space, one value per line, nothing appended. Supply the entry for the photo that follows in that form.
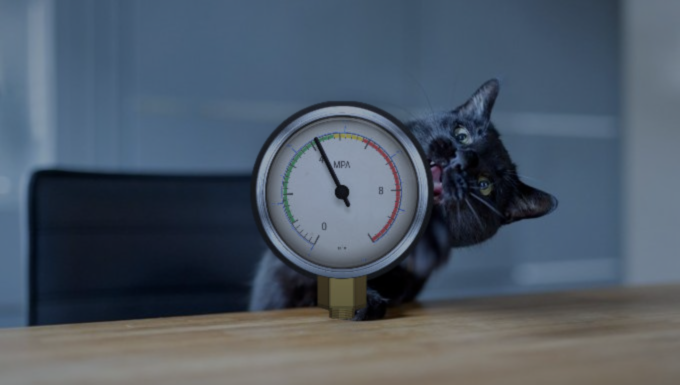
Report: 4.2MPa
